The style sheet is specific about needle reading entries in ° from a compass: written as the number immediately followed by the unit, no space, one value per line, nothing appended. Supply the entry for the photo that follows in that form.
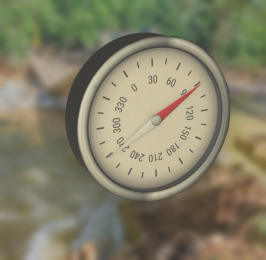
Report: 90°
